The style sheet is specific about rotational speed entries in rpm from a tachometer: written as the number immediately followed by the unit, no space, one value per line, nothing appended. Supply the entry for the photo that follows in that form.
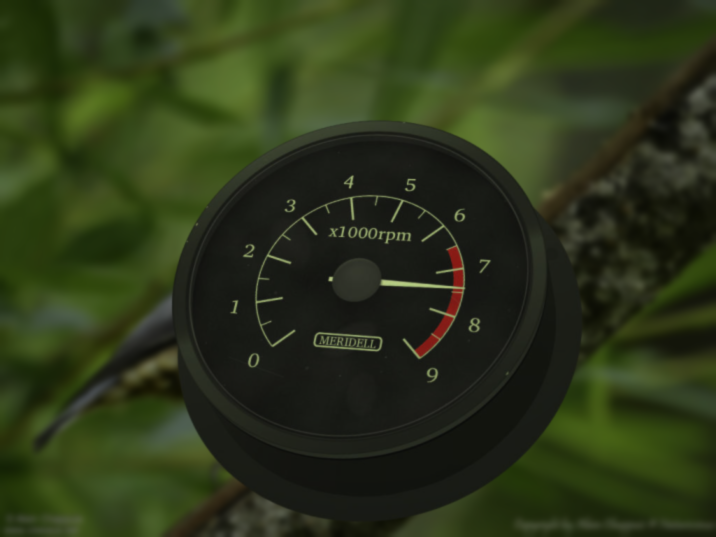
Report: 7500rpm
